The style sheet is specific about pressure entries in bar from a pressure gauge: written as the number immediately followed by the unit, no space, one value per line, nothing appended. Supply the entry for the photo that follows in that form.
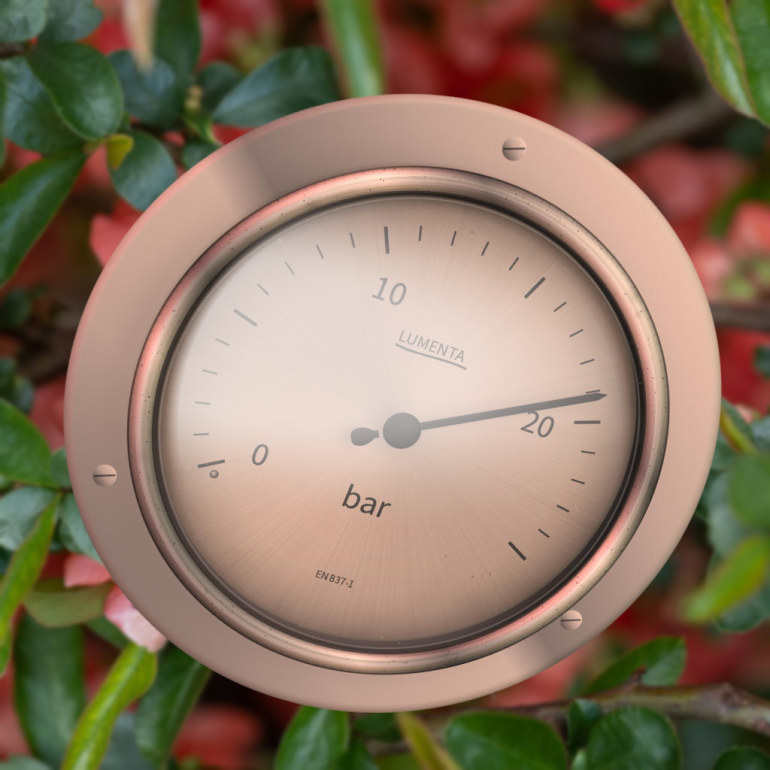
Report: 19bar
